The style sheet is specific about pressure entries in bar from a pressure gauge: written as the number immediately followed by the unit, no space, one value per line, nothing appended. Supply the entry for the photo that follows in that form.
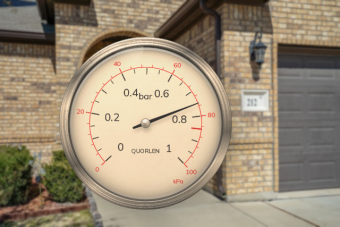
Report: 0.75bar
